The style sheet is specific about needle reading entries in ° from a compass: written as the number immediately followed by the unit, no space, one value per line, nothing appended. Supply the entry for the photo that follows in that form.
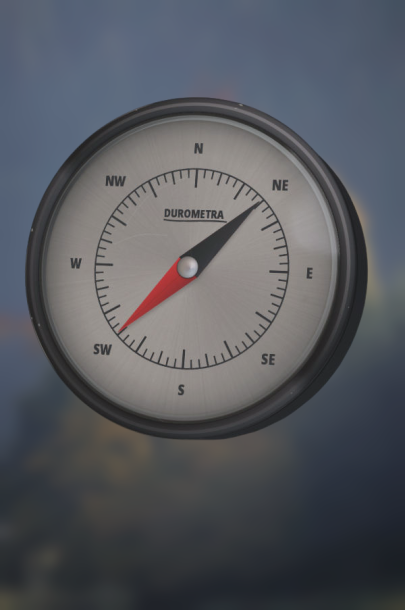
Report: 225°
